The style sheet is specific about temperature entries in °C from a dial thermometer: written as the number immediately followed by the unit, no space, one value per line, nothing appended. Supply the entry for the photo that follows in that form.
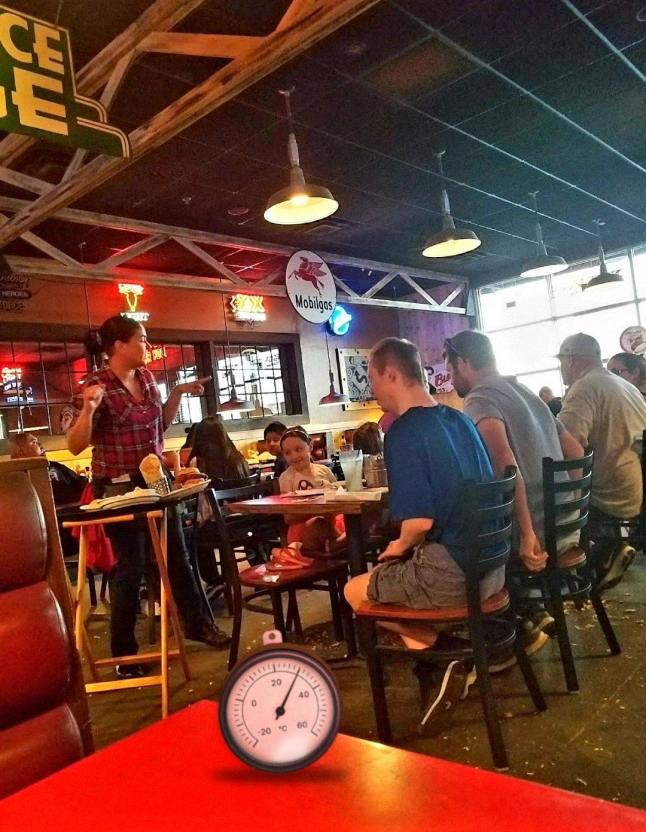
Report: 30°C
